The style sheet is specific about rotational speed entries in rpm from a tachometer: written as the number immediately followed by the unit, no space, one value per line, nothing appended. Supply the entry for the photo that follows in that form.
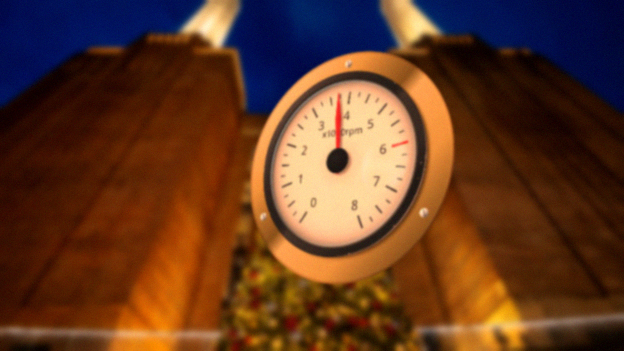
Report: 3750rpm
